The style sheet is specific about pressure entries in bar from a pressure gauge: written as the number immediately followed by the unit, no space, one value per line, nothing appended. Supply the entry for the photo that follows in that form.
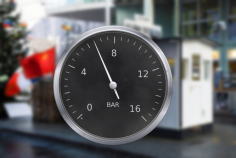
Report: 6.5bar
